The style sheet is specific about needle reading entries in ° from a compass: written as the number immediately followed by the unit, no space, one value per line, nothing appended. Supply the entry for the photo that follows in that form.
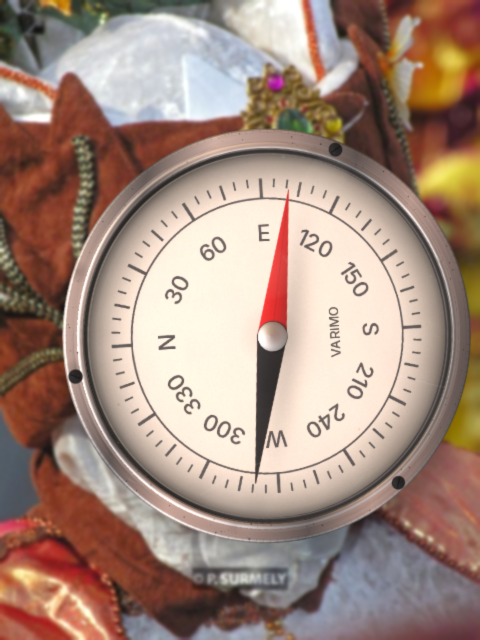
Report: 100°
